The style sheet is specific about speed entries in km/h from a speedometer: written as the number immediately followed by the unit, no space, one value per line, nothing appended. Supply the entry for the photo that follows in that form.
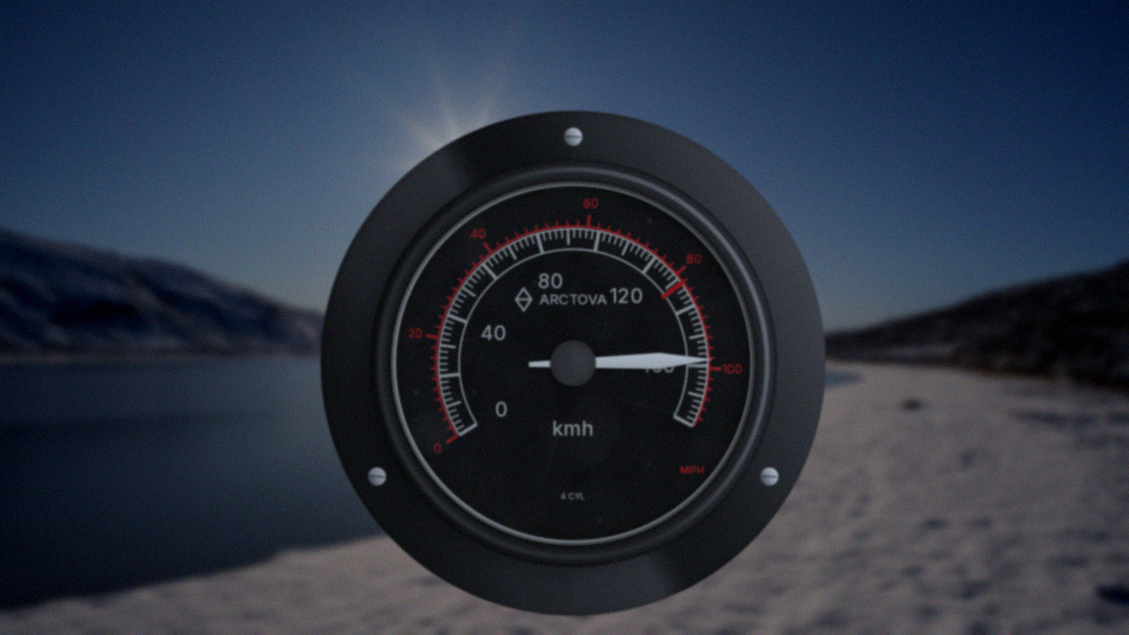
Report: 158km/h
